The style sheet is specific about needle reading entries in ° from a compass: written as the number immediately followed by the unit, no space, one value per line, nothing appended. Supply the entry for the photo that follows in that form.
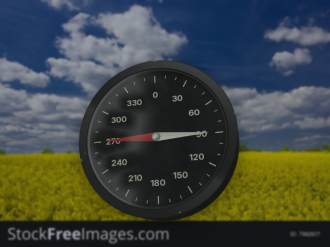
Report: 270°
